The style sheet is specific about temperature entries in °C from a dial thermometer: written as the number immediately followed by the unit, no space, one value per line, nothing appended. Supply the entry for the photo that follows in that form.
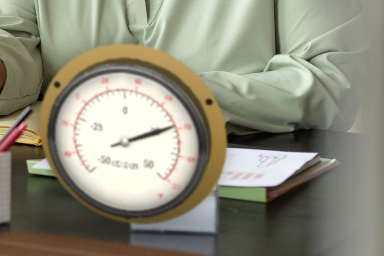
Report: 25°C
